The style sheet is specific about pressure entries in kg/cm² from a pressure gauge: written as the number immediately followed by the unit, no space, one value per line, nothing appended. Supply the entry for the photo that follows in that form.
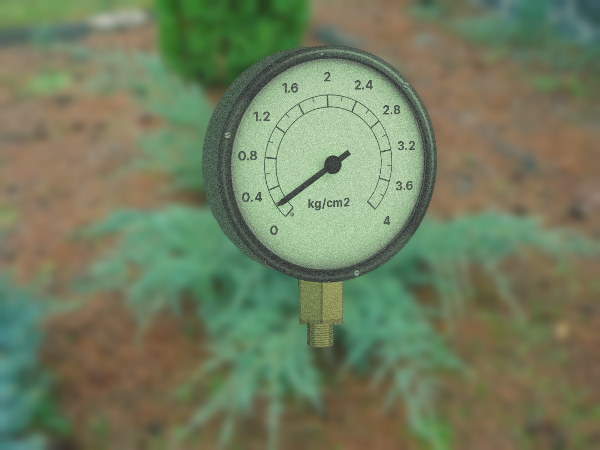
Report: 0.2kg/cm²
